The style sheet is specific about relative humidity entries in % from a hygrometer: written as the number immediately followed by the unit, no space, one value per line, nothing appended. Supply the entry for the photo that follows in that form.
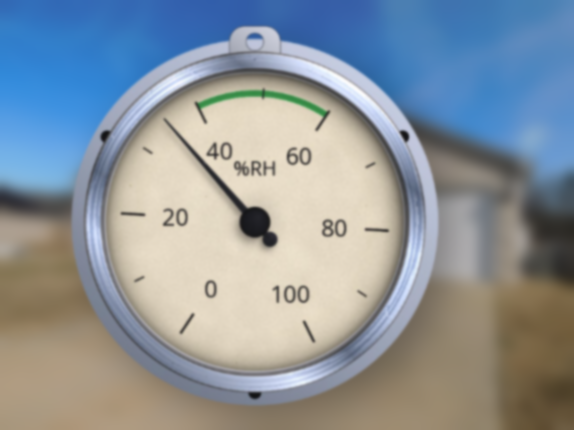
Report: 35%
